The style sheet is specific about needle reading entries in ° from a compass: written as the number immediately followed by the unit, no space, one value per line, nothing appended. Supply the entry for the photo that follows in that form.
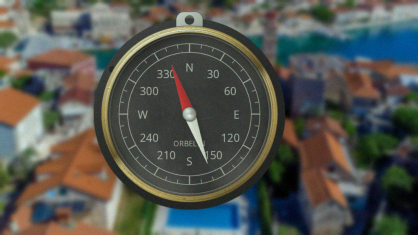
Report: 340°
